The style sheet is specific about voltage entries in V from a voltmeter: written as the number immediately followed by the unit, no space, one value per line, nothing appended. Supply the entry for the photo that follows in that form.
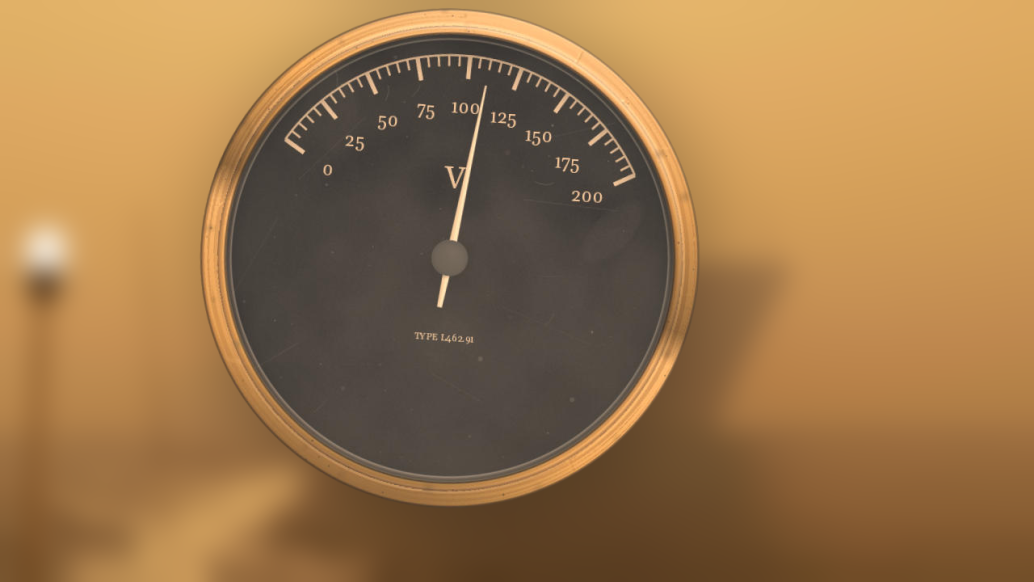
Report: 110V
